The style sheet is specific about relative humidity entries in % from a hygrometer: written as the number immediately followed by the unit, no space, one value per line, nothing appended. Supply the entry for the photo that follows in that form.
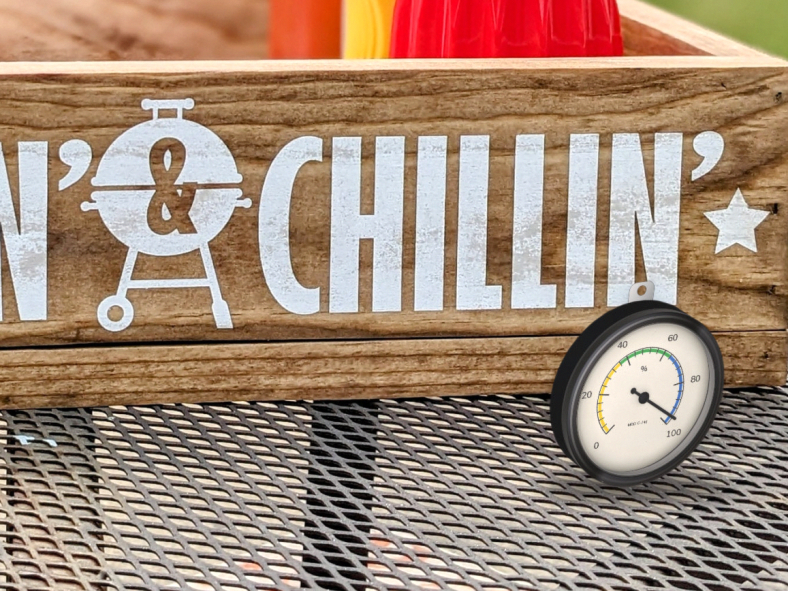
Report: 96%
